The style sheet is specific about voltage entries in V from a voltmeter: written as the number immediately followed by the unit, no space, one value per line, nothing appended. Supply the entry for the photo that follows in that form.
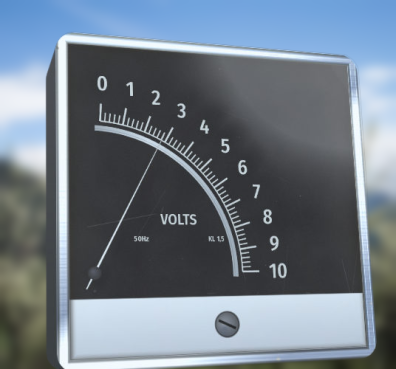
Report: 2.8V
